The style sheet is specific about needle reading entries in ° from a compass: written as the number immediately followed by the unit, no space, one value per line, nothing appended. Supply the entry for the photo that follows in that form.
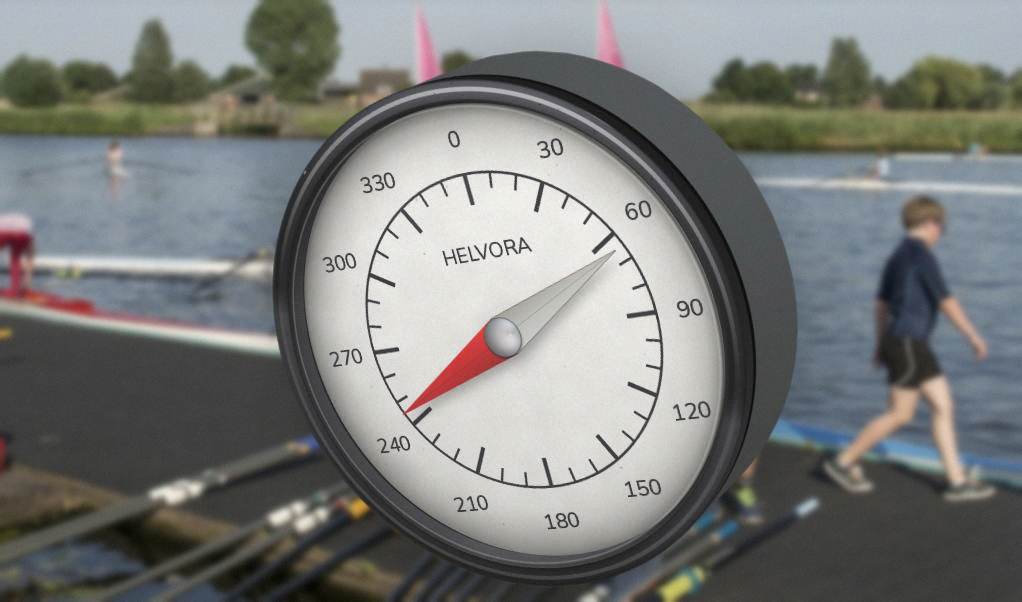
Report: 245°
